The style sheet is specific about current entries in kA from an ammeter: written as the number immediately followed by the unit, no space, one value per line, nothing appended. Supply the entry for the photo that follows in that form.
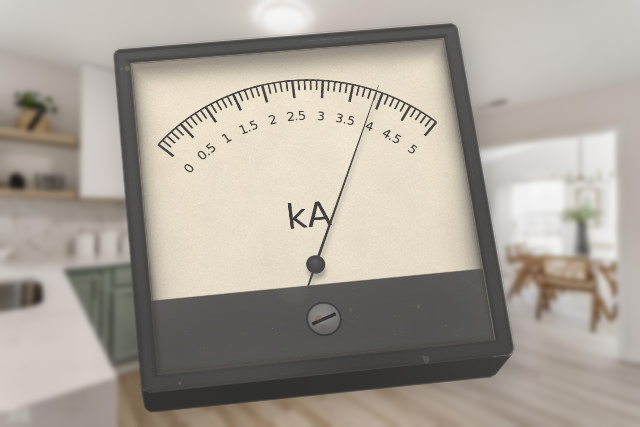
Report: 3.9kA
